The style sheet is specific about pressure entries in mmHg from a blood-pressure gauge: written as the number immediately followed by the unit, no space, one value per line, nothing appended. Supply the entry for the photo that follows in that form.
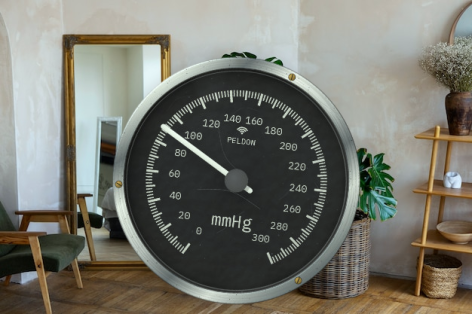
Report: 90mmHg
